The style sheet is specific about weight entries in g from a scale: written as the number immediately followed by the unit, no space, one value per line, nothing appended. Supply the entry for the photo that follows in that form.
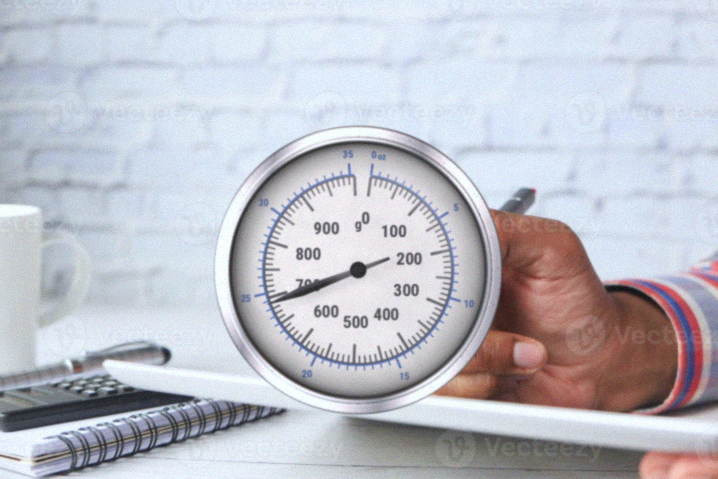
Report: 690g
